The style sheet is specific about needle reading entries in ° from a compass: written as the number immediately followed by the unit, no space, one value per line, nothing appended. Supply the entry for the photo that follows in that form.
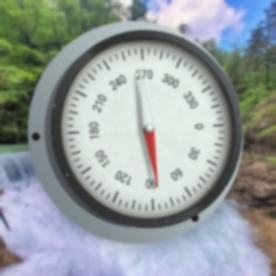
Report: 85°
